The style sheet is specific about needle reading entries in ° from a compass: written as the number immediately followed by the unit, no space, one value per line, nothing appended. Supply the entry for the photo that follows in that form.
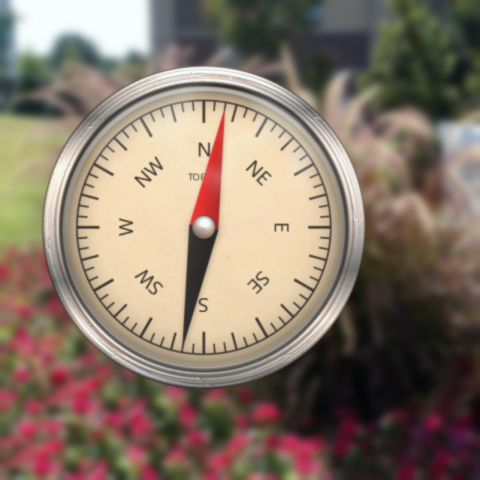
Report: 10°
